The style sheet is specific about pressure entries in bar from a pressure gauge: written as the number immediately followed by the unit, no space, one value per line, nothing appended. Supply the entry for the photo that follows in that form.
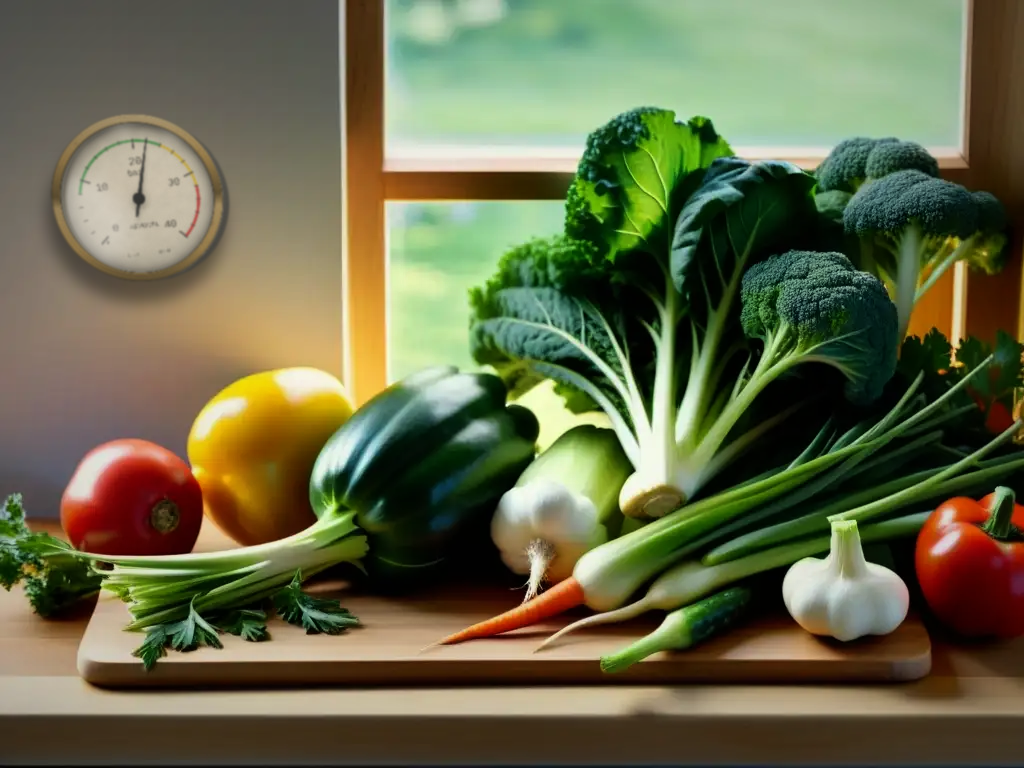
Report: 22bar
